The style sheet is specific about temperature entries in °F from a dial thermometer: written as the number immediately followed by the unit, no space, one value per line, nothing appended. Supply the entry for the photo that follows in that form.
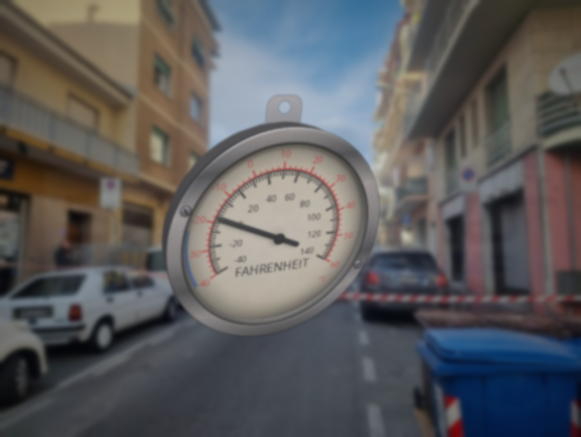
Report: 0°F
